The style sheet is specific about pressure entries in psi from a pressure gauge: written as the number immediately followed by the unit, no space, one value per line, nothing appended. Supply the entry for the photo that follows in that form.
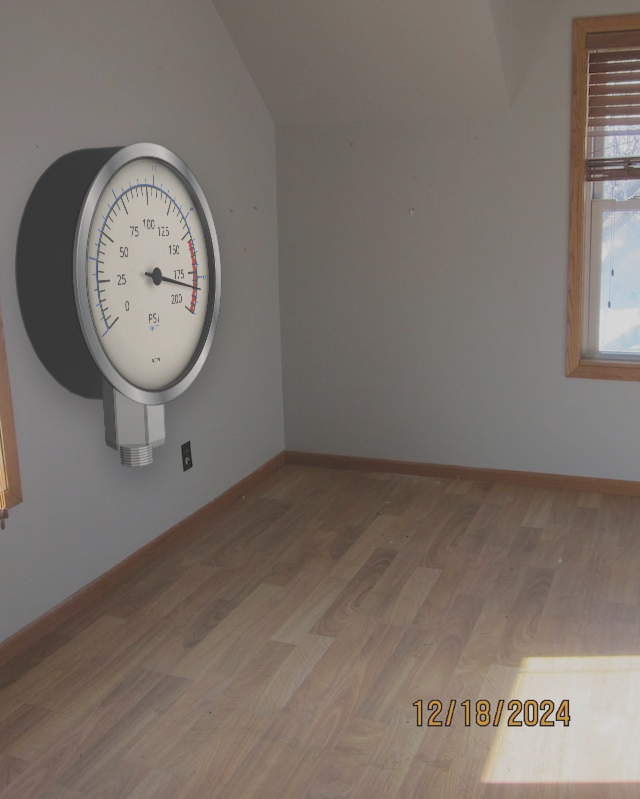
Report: 185psi
